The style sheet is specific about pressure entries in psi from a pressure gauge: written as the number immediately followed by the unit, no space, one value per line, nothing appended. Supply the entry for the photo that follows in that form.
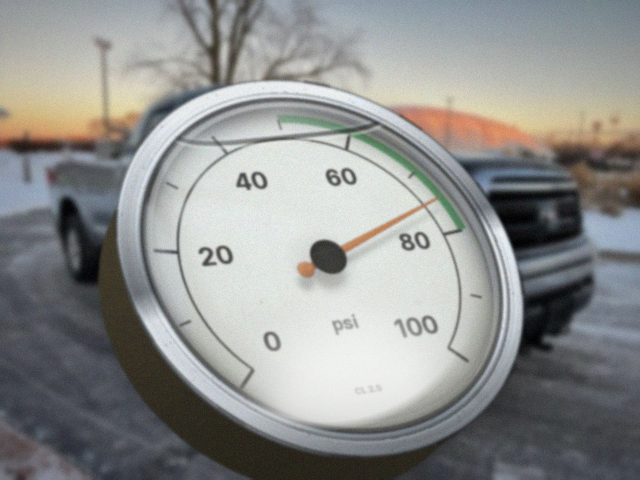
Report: 75psi
